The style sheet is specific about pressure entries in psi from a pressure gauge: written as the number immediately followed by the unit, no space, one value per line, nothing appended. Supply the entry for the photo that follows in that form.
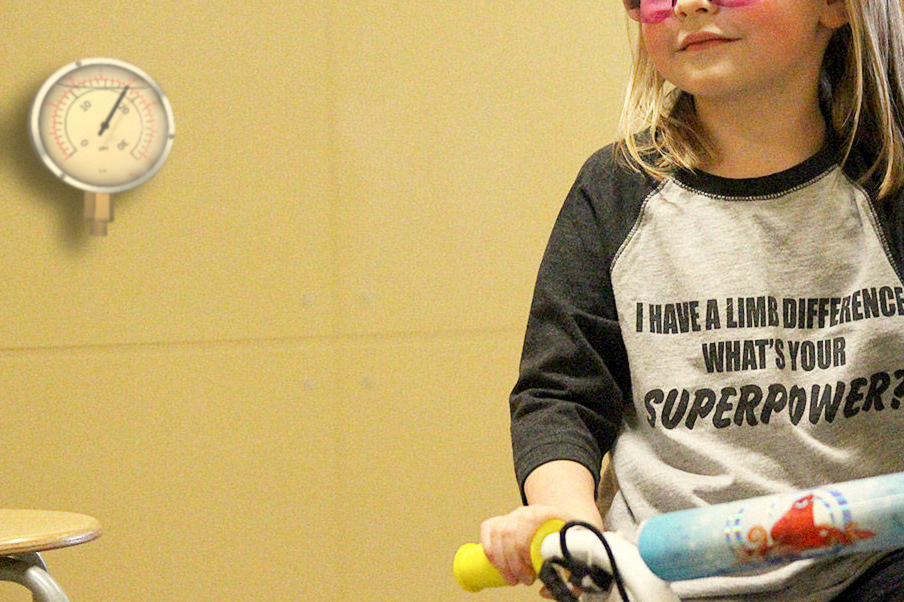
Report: 18psi
